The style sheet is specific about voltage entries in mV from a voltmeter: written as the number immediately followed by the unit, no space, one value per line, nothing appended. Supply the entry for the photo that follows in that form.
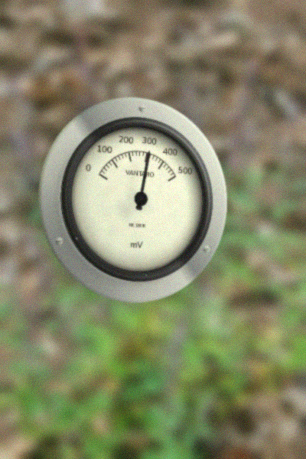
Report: 300mV
